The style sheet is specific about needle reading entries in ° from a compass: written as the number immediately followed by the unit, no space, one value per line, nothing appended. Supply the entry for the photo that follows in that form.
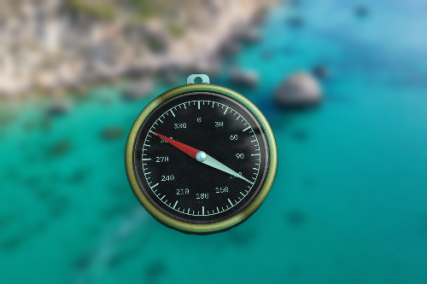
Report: 300°
